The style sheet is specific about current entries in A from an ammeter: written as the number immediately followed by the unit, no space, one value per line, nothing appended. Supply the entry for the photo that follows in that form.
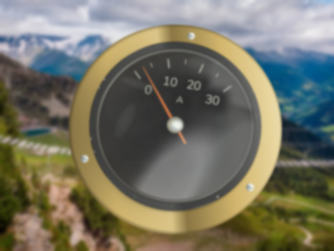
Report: 2.5A
